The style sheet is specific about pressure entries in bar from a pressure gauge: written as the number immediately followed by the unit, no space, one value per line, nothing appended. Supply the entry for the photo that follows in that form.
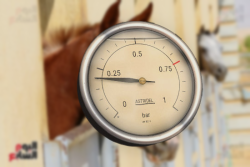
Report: 0.2bar
